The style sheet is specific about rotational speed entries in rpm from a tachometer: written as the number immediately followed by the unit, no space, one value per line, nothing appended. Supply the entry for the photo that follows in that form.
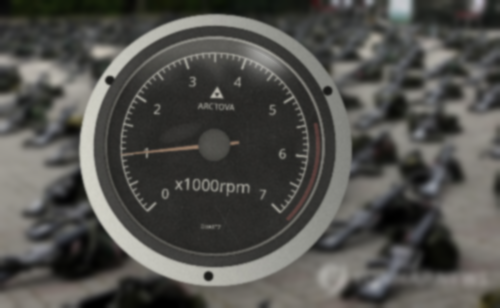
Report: 1000rpm
